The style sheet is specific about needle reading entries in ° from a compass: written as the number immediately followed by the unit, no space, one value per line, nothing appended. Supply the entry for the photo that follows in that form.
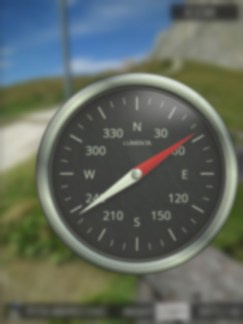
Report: 55°
